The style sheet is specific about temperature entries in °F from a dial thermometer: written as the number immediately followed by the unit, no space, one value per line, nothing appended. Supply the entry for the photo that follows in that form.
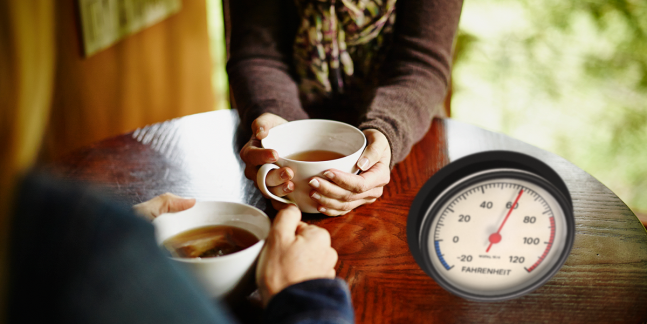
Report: 60°F
